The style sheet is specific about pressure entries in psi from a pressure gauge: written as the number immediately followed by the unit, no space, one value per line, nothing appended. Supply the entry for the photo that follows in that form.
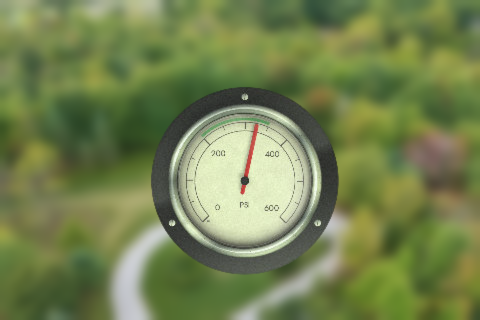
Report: 325psi
